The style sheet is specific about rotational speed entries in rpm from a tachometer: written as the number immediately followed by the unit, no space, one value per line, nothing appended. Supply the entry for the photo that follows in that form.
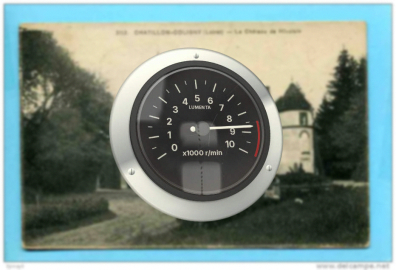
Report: 8750rpm
